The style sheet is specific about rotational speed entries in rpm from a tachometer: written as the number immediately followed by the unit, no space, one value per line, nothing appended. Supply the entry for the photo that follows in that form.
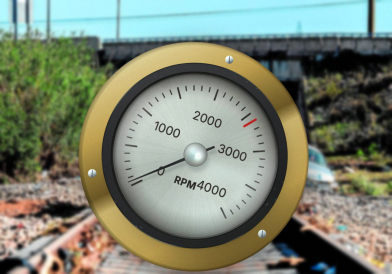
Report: 50rpm
